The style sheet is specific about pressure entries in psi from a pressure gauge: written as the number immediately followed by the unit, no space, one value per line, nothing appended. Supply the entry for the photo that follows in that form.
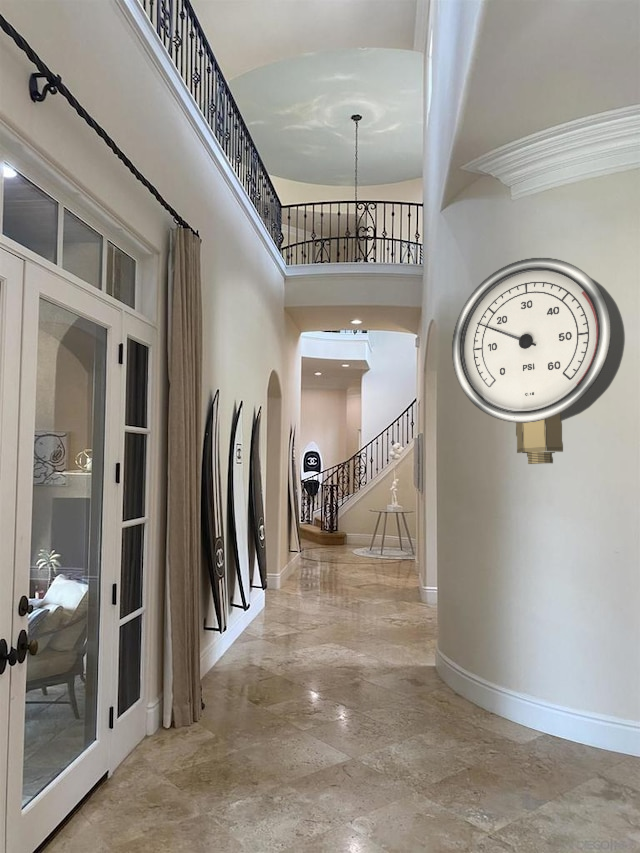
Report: 16psi
